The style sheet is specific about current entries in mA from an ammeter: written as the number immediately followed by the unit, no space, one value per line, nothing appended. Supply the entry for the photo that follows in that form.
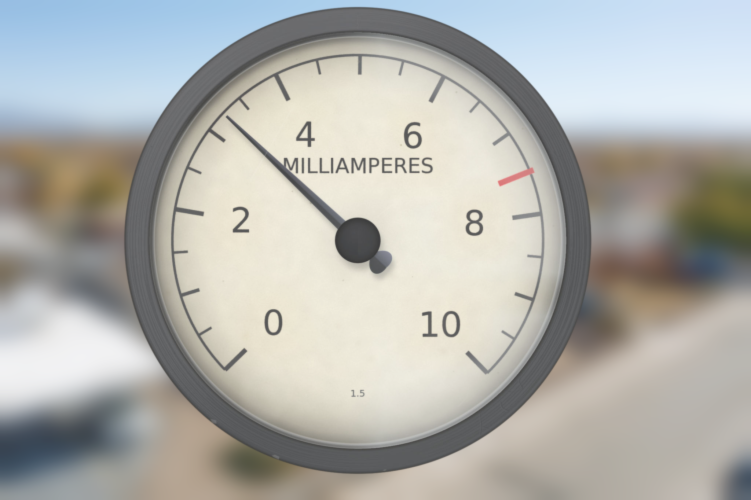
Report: 3.25mA
